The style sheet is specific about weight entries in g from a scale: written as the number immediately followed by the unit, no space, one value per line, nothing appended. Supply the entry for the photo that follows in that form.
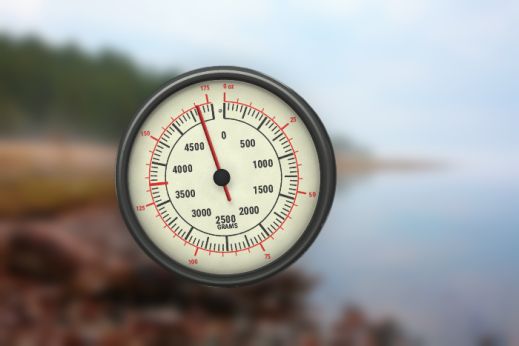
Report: 4850g
